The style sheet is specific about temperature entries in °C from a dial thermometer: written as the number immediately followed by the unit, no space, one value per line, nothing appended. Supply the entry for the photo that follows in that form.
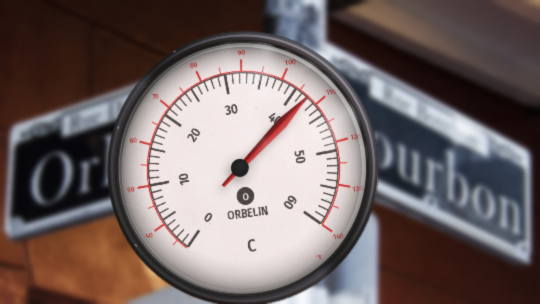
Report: 42°C
